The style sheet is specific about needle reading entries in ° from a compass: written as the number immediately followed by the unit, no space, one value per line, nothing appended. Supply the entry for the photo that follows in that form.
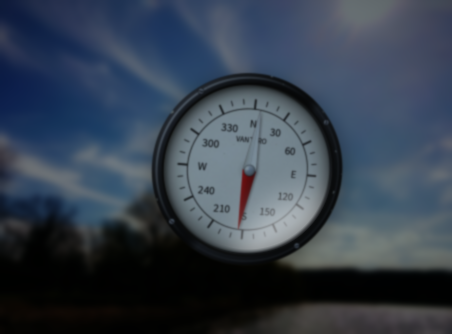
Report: 185°
